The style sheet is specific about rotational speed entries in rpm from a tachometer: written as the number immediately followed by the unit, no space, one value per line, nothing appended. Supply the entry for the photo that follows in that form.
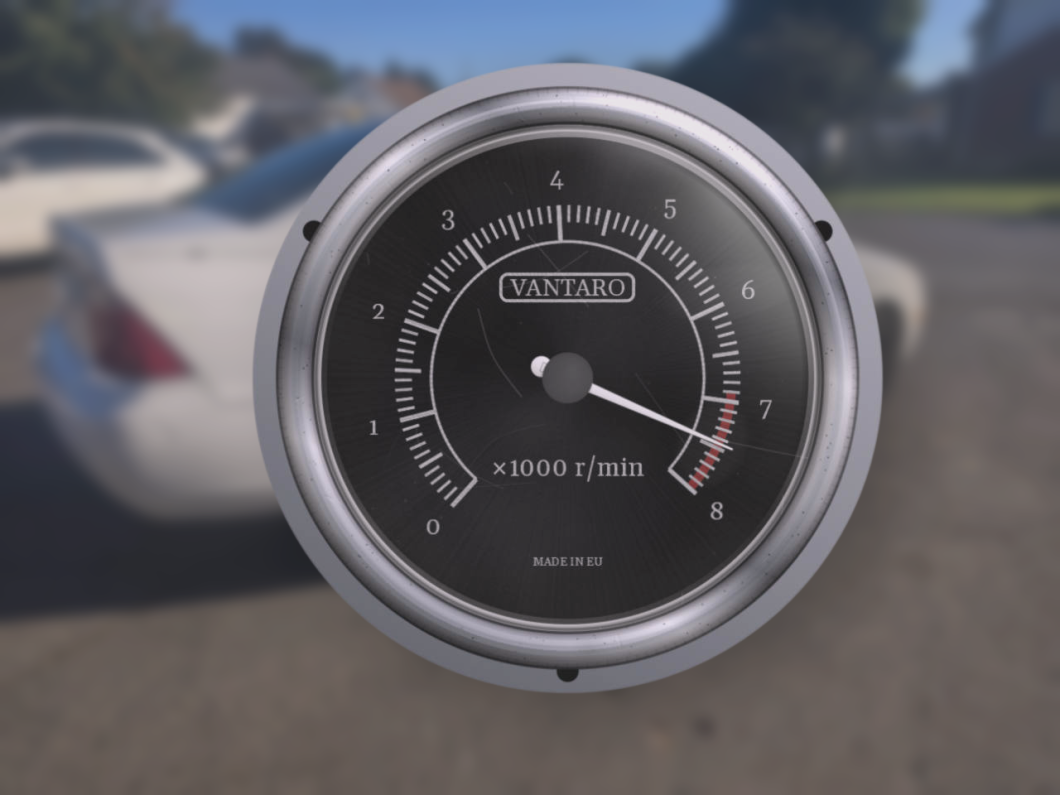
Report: 7450rpm
